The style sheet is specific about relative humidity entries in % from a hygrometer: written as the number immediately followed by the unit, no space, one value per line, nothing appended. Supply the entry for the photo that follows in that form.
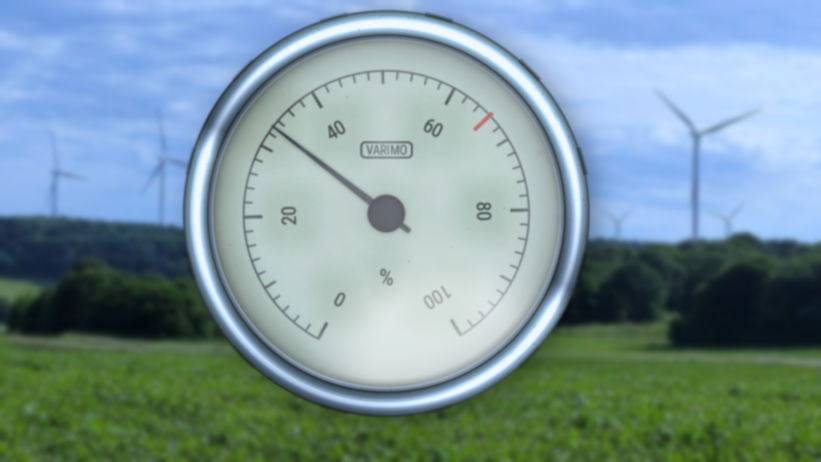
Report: 33%
